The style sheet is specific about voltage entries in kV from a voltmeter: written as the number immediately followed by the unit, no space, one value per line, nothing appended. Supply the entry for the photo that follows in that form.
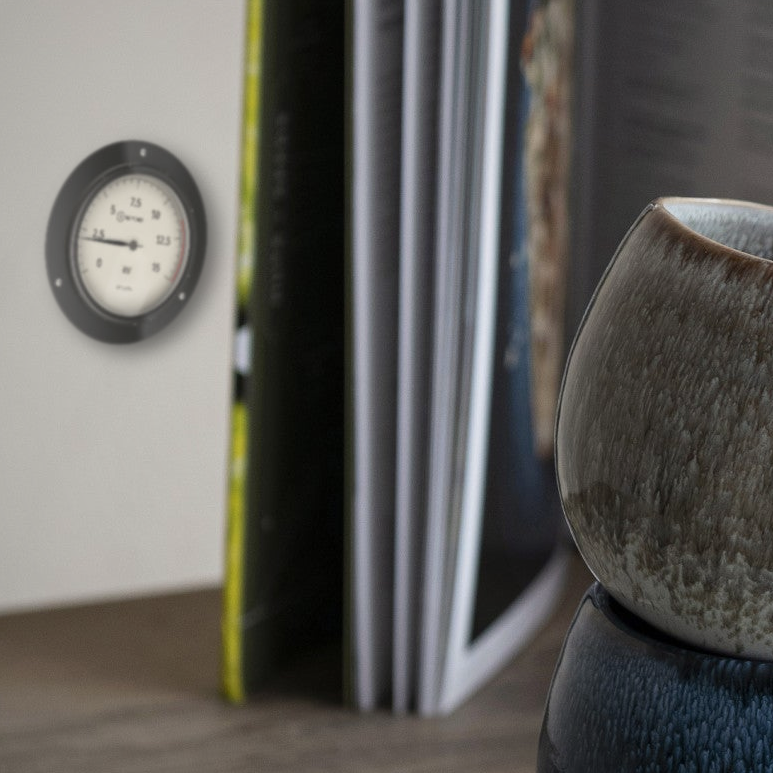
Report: 2kV
